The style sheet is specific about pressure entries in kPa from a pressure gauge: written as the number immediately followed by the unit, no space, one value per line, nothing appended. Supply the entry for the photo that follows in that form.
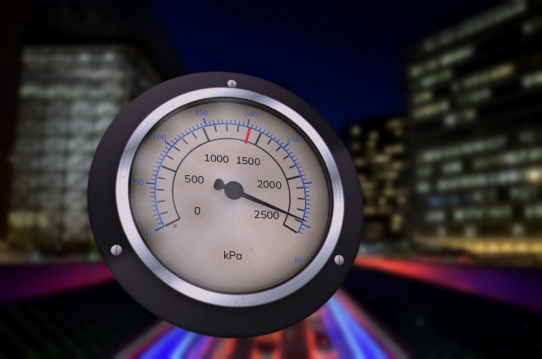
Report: 2400kPa
